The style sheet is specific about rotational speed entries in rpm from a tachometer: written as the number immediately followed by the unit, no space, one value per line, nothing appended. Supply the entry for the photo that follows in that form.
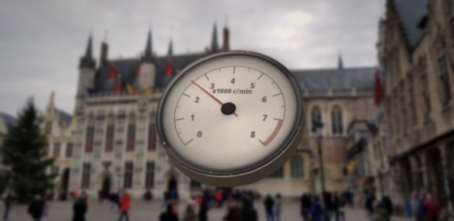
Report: 2500rpm
